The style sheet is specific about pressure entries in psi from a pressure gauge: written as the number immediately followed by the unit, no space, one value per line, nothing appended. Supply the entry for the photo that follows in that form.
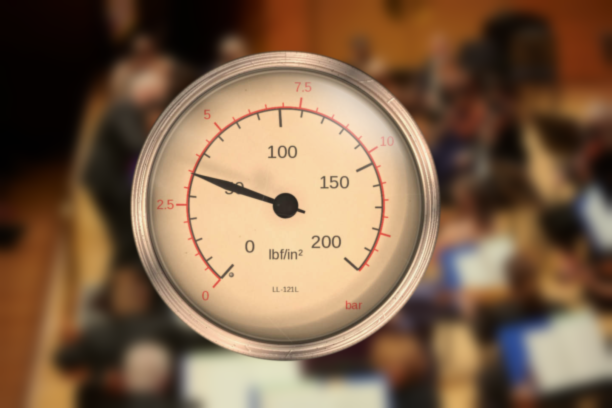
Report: 50psi
